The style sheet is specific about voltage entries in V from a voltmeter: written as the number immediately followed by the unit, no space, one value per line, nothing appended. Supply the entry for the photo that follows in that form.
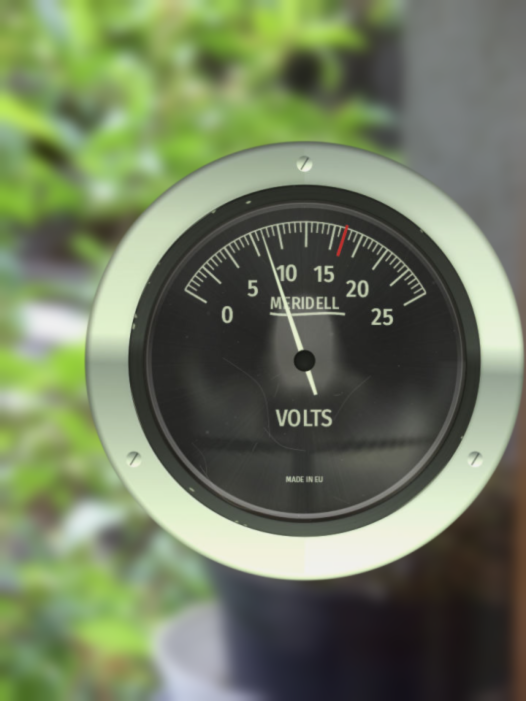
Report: 8.5V
